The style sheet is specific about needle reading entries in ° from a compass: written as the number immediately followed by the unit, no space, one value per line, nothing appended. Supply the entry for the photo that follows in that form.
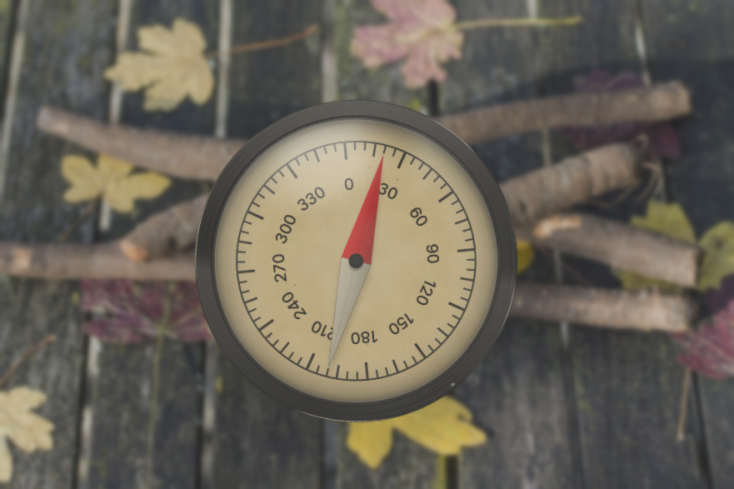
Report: 20°
